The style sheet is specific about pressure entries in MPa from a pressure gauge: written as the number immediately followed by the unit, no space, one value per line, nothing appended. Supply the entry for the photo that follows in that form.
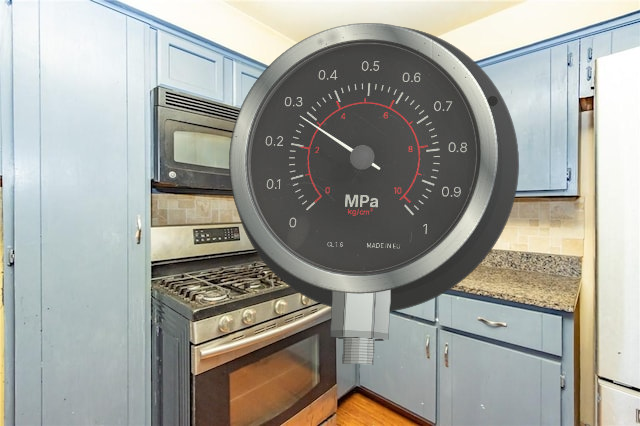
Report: 0.28MPa
